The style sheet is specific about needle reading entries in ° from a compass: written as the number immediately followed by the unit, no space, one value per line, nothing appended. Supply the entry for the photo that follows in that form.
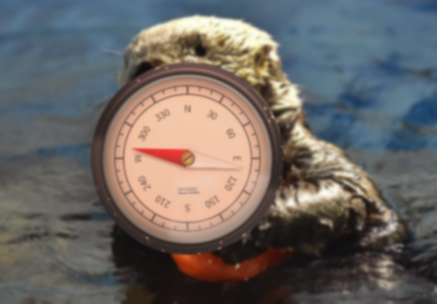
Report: 280°
